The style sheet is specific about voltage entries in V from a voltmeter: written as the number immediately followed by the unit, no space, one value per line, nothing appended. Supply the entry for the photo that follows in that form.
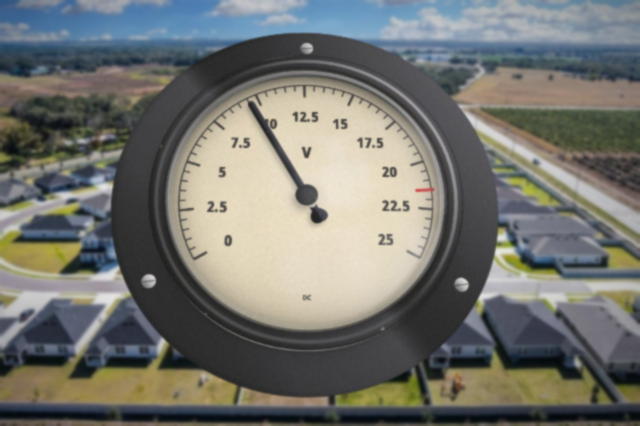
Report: 9.5V
